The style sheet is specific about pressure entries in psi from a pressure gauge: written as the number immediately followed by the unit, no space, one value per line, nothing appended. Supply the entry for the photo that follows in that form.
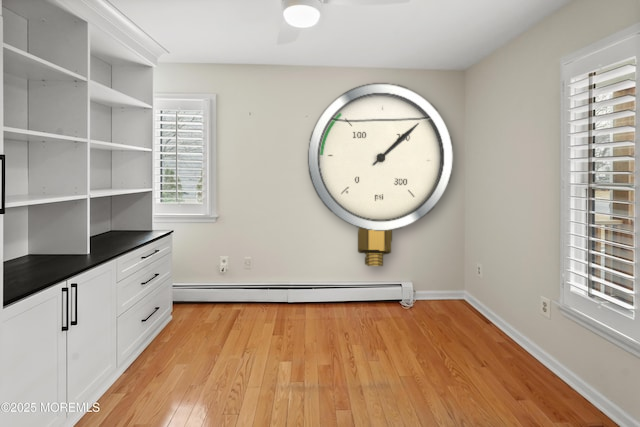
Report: 200psi
